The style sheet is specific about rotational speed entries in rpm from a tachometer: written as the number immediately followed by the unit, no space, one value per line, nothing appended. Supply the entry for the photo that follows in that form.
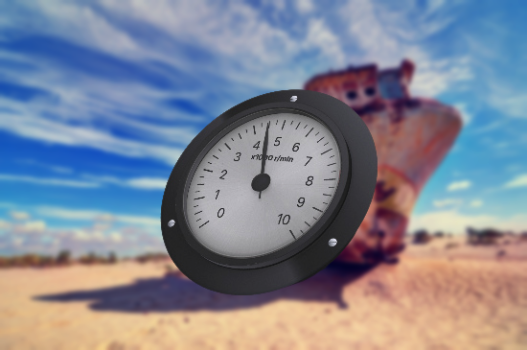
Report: 4500rpm
